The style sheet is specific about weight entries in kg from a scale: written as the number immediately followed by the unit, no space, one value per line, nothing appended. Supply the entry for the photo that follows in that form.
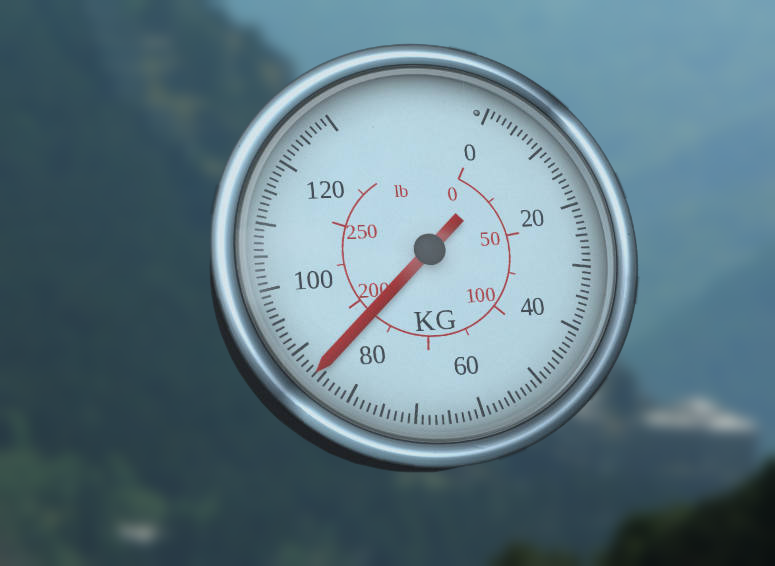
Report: 86kg
